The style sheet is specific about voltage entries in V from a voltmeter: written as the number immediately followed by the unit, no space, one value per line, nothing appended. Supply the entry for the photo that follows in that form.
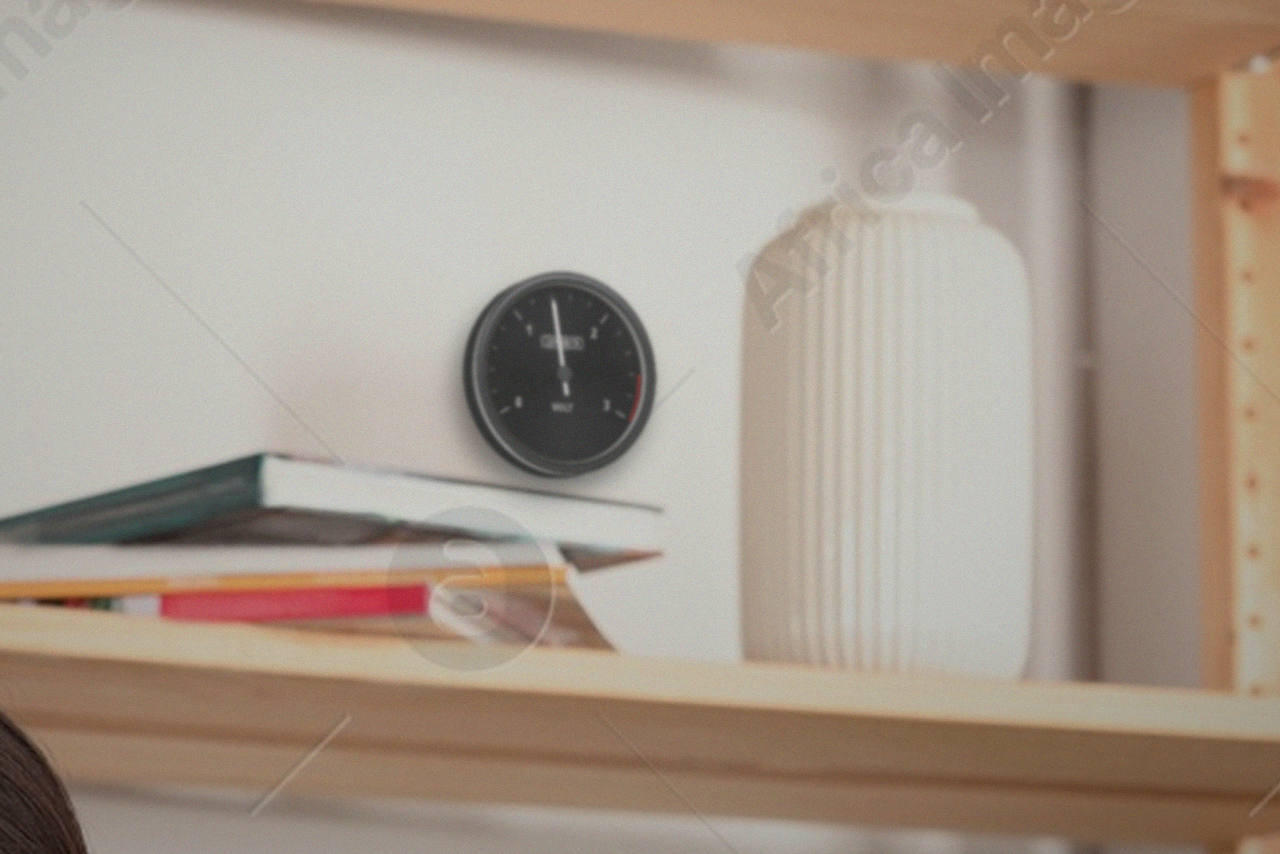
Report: 1.4V
